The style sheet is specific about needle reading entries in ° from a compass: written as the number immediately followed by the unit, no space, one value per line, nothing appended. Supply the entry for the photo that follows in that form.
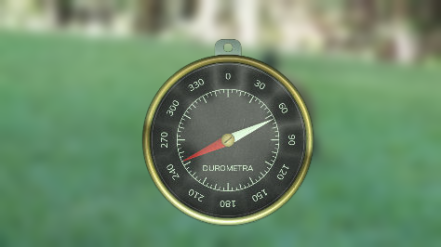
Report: 245°
